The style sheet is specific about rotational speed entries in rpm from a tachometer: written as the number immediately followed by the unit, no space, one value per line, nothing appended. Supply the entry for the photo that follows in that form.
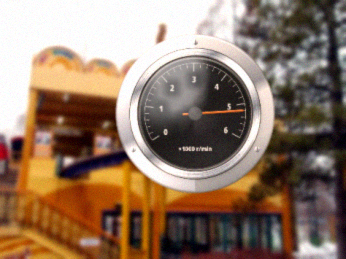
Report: 5200rpm
